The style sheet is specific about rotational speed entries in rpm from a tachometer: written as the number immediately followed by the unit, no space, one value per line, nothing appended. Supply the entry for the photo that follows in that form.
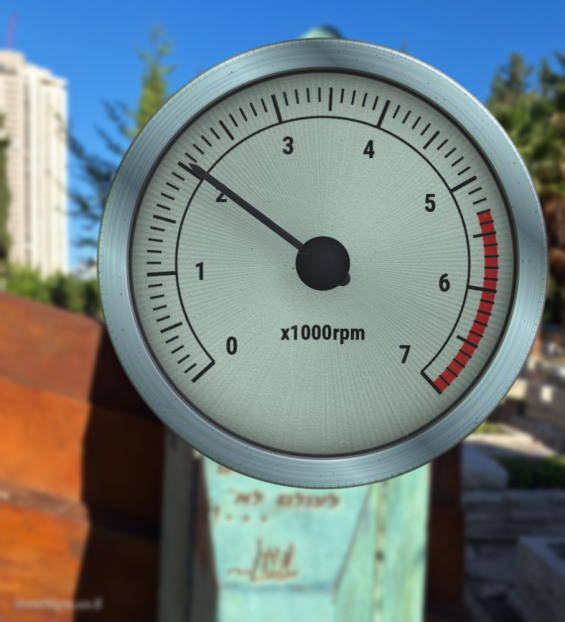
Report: 2050rpm
